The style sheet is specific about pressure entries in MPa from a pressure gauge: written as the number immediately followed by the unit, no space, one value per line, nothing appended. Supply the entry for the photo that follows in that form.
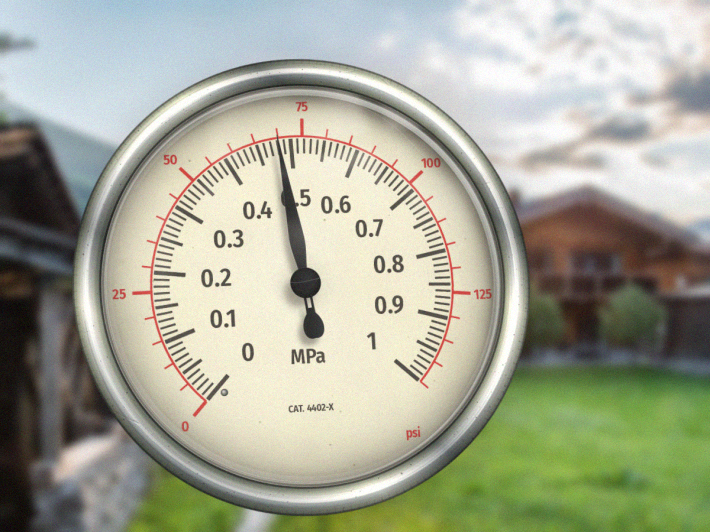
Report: 0.48MPa
